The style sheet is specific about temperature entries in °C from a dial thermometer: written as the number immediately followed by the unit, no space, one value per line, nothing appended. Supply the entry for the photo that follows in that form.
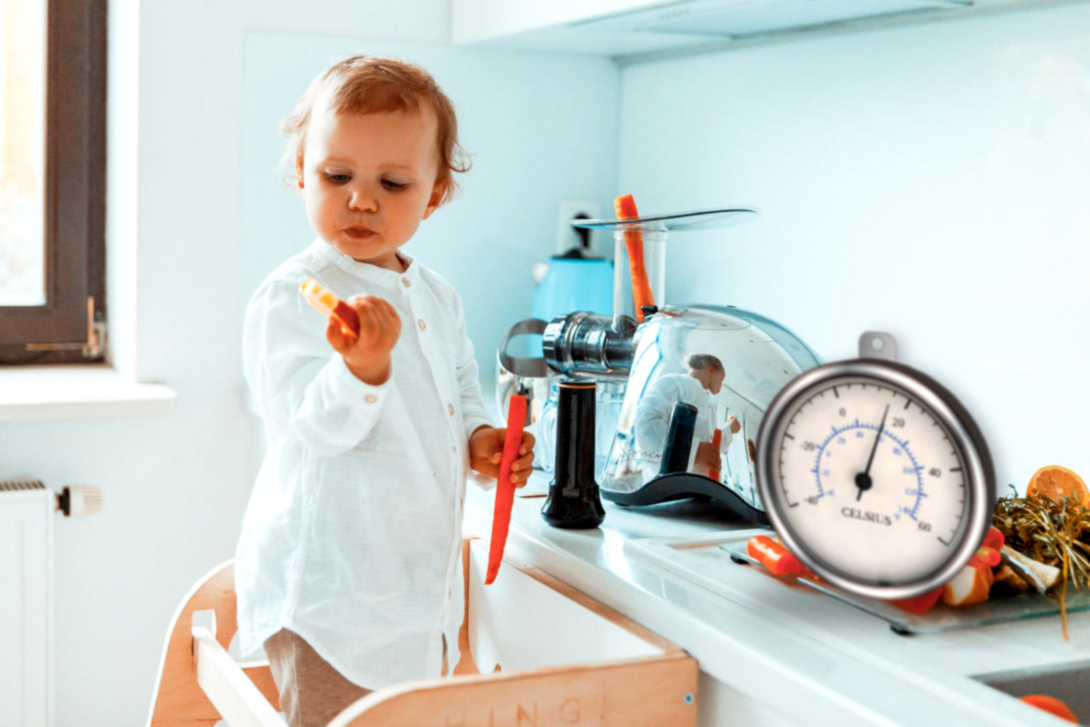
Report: 16°C
